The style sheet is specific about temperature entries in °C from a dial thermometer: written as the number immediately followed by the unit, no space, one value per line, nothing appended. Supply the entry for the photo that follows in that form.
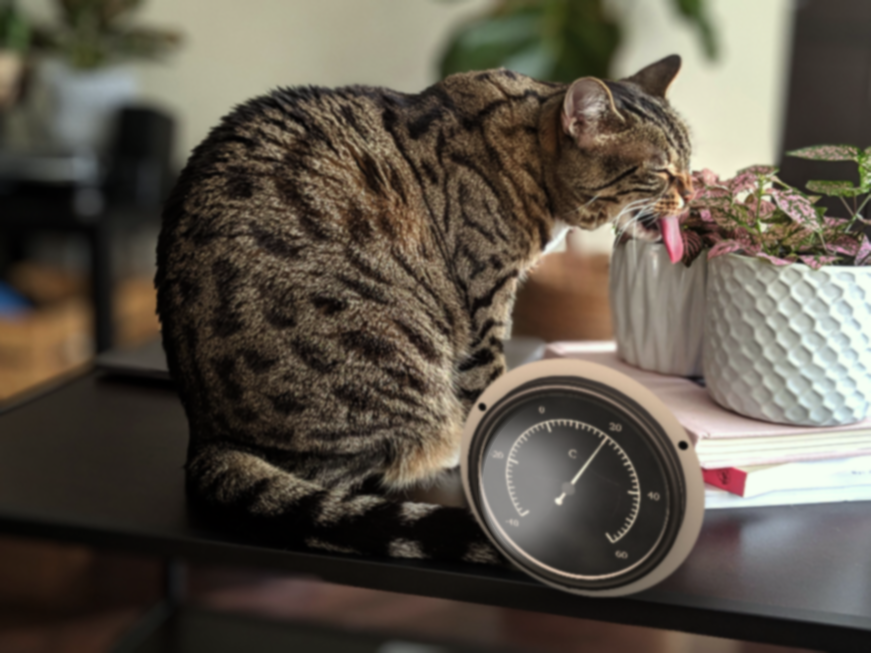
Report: 20°C
